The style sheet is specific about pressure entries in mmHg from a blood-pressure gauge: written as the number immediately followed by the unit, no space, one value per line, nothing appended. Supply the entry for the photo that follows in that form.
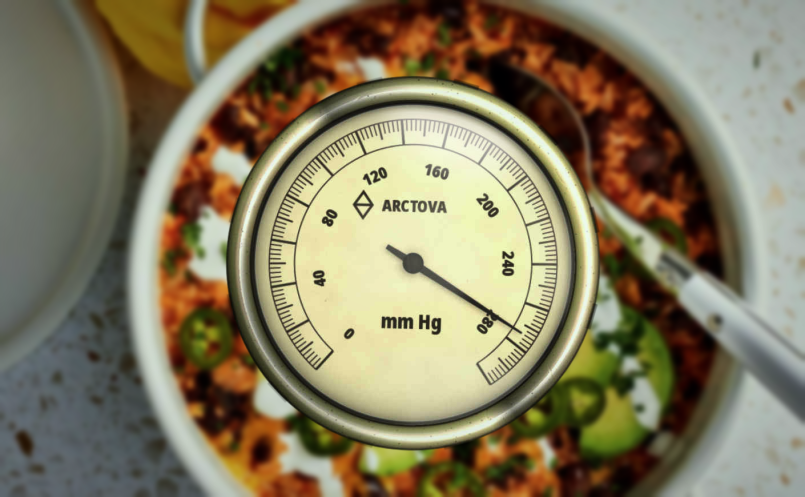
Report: 274mmHg
